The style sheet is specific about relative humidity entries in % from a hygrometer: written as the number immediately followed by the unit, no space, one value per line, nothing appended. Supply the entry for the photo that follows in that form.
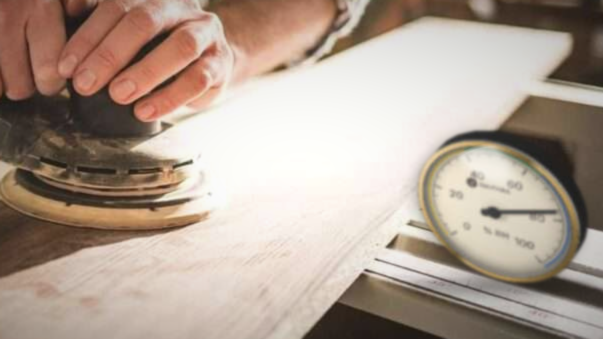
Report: 76%
